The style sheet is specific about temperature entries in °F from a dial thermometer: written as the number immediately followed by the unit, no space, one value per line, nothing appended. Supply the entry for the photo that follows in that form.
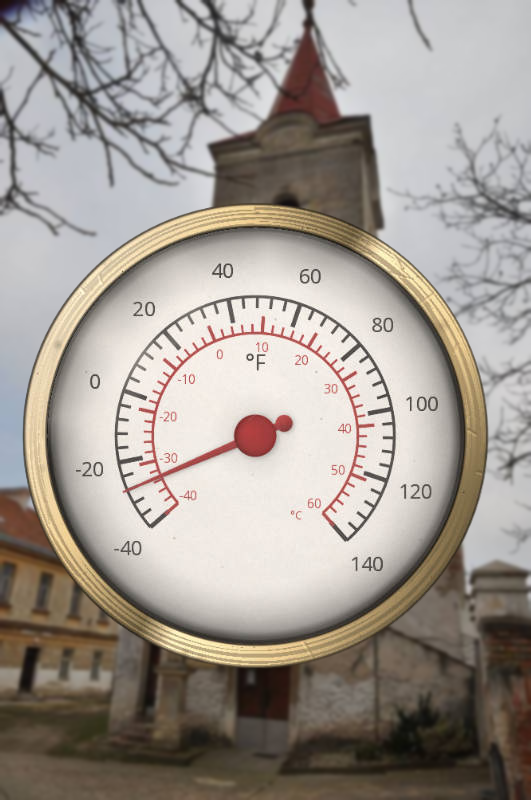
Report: -28°F
